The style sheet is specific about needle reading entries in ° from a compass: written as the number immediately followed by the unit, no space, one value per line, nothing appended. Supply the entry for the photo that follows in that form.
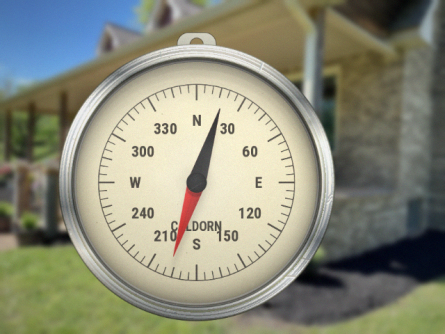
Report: 197.5°
